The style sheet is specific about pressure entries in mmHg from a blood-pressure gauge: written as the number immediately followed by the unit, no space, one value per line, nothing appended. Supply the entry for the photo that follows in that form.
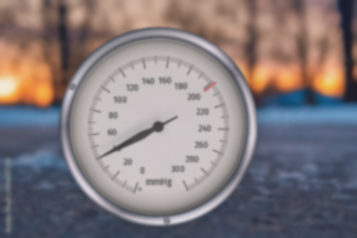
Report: 40mmHg
